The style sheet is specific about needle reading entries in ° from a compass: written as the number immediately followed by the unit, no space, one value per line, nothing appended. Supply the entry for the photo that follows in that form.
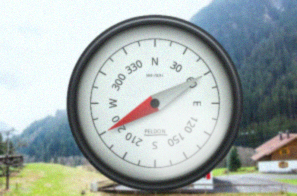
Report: 240°
